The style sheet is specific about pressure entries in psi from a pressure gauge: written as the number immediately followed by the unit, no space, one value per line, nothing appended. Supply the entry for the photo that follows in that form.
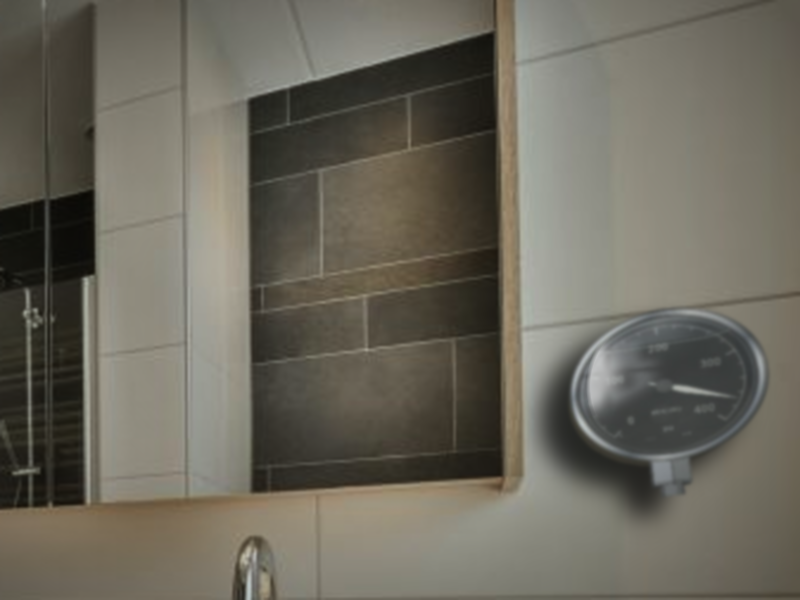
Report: 370psi
